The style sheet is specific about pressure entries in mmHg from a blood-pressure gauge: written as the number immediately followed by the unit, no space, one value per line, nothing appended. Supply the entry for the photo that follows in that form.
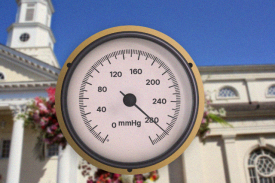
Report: 280mmHg
